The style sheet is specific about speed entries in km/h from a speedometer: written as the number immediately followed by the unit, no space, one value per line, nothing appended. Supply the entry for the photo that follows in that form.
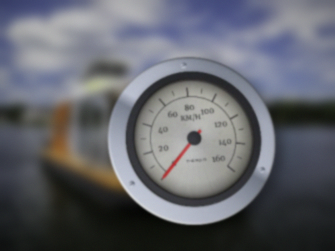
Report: 0km/h
